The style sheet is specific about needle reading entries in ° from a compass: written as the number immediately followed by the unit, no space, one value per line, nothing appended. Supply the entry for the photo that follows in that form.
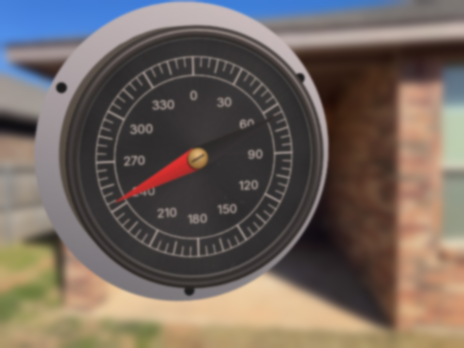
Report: 245°
